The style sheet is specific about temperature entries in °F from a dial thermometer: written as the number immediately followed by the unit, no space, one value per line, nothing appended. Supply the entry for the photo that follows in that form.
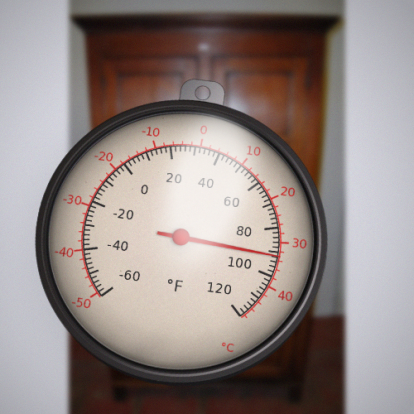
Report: 92°F
